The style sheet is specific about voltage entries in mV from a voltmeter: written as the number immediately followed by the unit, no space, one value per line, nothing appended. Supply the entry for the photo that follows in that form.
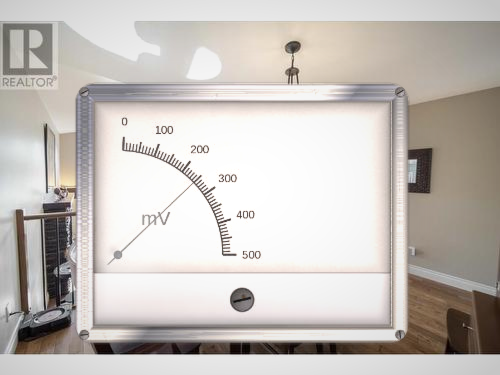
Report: 250mV
